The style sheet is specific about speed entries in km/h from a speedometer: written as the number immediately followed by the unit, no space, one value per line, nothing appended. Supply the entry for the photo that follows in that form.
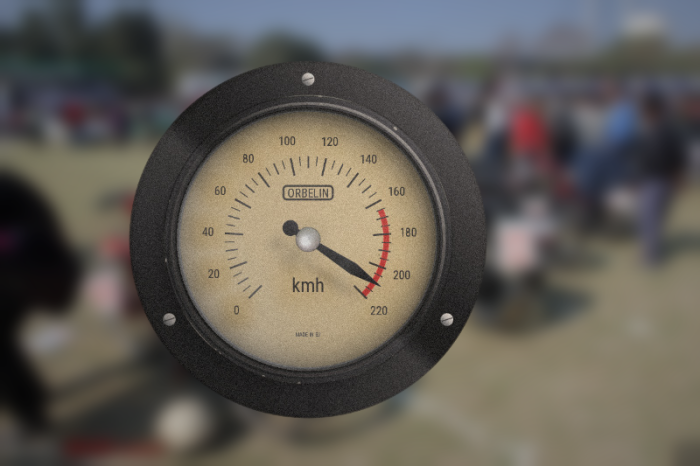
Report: 210km/h
